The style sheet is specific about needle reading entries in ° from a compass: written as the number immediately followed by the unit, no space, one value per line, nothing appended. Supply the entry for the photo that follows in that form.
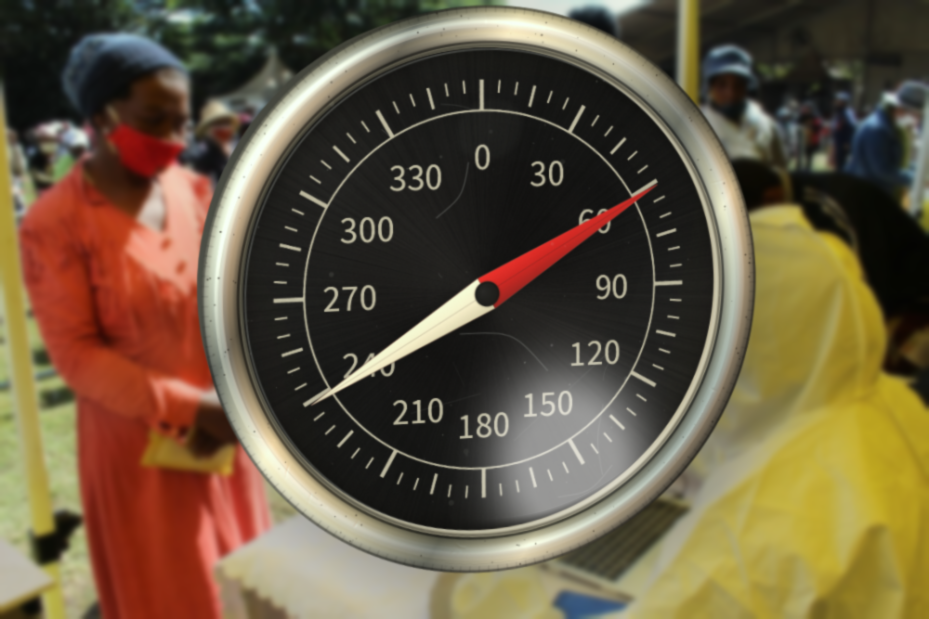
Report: 60°
